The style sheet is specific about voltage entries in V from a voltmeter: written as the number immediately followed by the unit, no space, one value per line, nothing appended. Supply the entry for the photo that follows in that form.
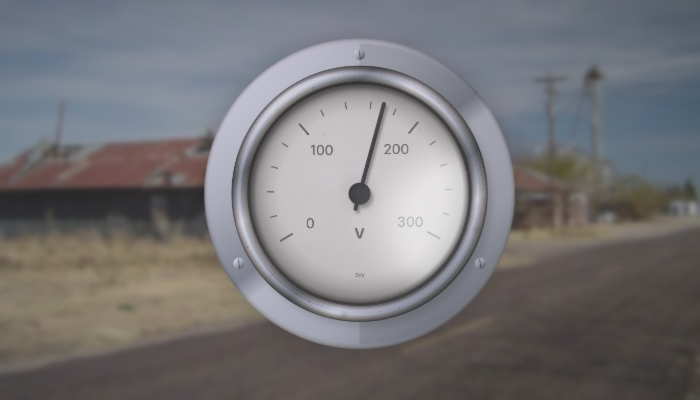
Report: 170V
